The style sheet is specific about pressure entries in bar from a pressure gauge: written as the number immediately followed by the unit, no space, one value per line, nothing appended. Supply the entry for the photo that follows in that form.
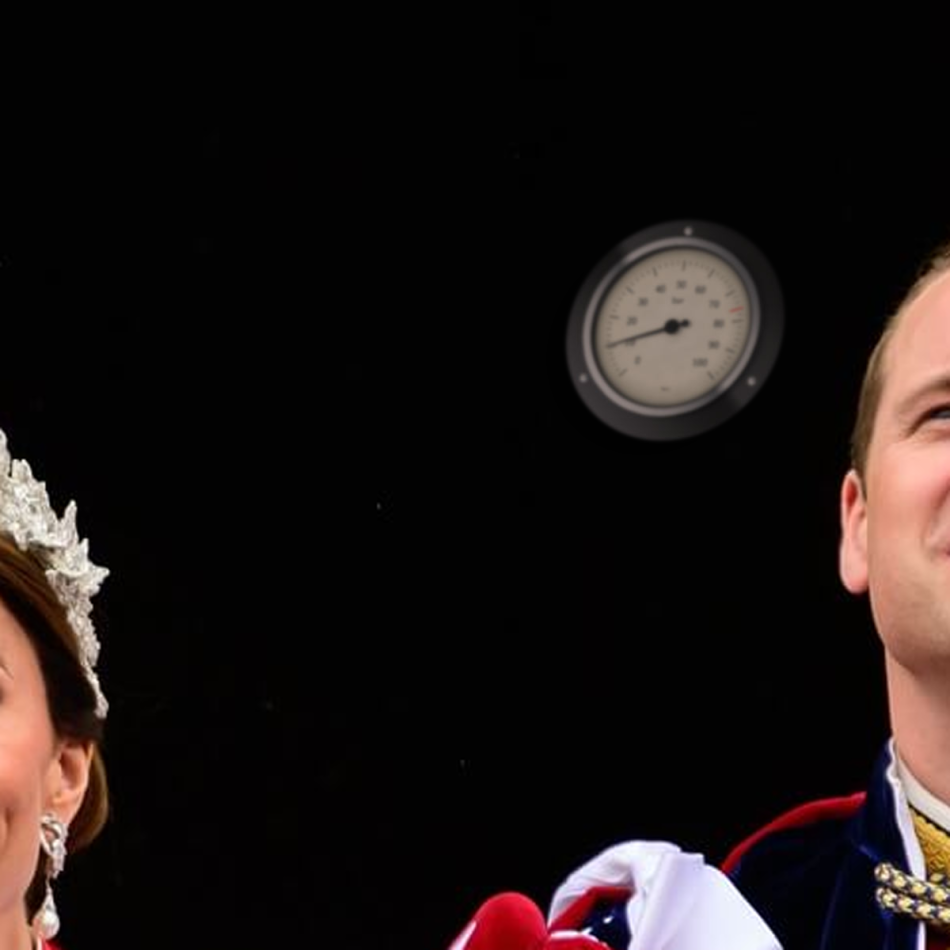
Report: 10bar
